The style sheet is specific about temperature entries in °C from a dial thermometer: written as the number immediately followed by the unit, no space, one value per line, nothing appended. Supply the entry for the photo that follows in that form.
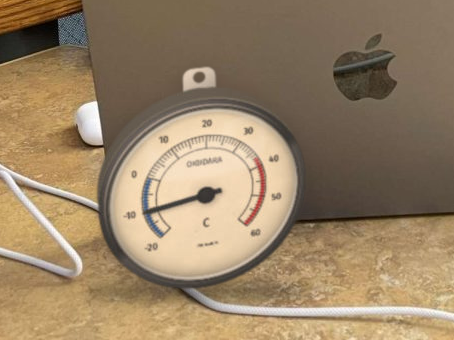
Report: -10°C
